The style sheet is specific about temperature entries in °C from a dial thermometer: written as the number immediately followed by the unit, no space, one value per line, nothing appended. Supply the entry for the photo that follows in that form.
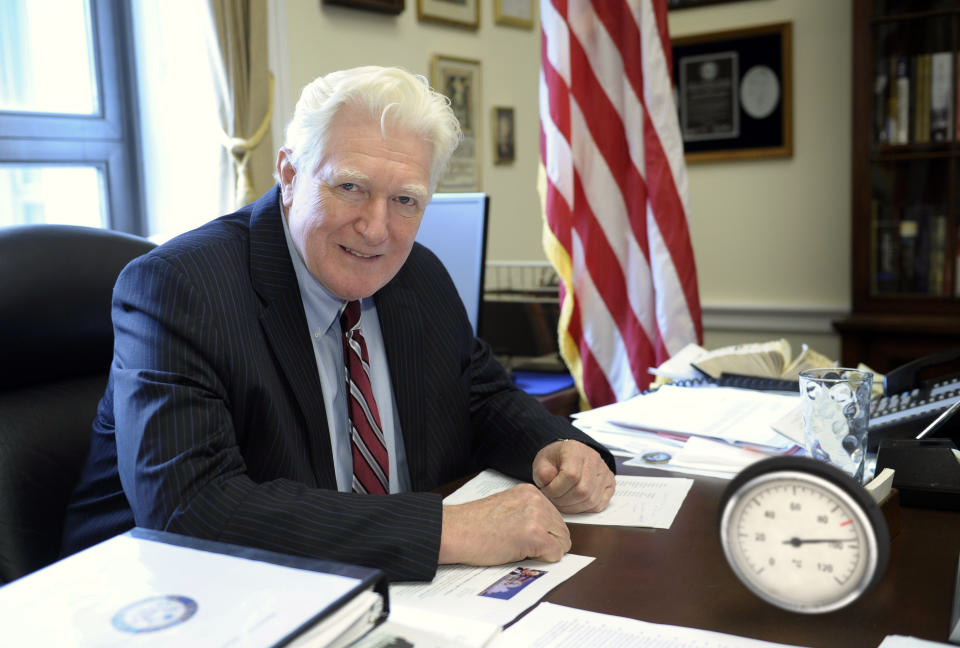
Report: 96°C
